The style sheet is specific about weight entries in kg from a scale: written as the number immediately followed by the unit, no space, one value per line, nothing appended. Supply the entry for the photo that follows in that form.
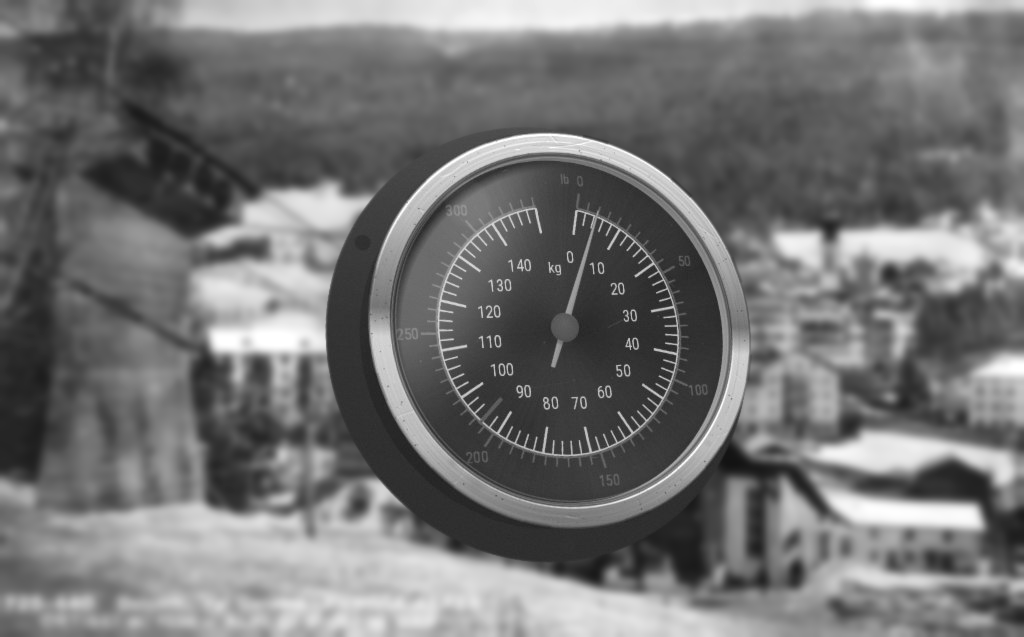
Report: 4kg
